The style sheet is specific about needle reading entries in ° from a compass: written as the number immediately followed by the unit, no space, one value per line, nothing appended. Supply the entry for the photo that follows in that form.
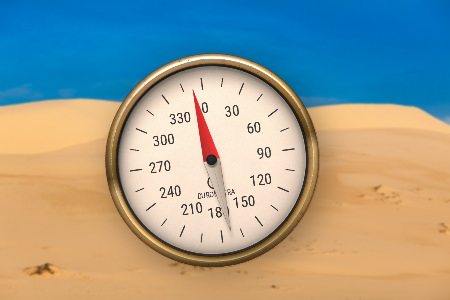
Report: 352.5°
